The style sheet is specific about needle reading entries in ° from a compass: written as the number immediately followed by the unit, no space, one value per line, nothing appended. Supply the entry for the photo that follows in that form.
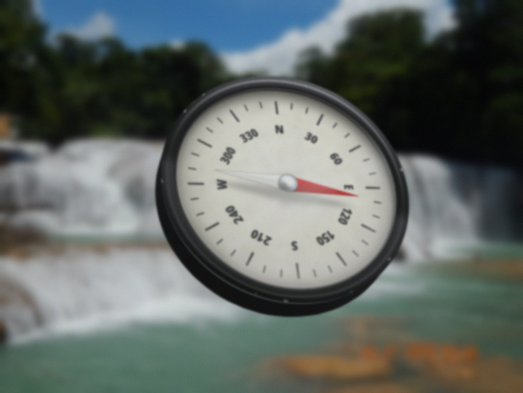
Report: 100°
